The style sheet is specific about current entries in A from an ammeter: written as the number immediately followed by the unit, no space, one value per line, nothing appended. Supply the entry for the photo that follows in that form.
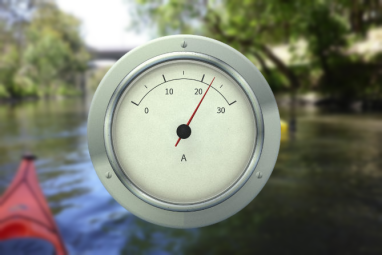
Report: 22.5A
